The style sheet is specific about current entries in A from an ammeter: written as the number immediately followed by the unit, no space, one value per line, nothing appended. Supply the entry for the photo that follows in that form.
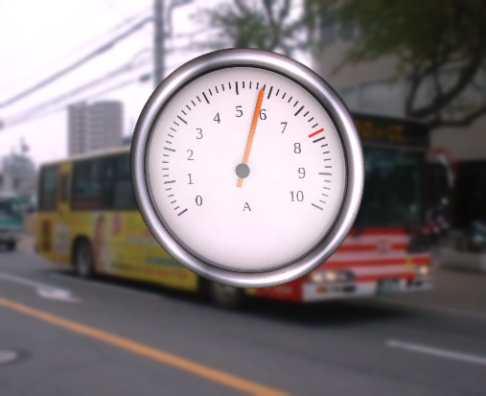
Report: 5.8A
